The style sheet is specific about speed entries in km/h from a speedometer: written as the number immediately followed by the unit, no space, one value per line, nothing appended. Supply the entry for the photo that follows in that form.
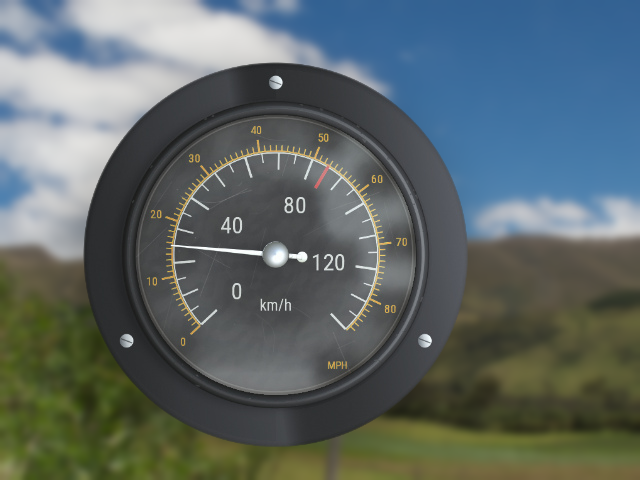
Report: 25km/h
